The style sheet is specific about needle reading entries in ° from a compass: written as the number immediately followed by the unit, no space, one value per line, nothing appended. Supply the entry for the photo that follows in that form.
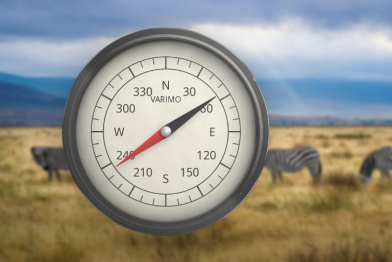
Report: 235°
